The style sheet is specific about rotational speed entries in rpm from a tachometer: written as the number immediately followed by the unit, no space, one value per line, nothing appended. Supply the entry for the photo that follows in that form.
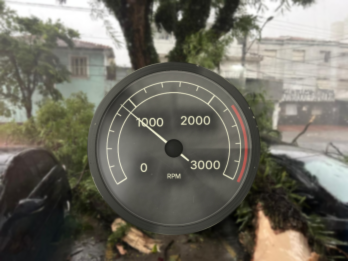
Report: 900rpm
